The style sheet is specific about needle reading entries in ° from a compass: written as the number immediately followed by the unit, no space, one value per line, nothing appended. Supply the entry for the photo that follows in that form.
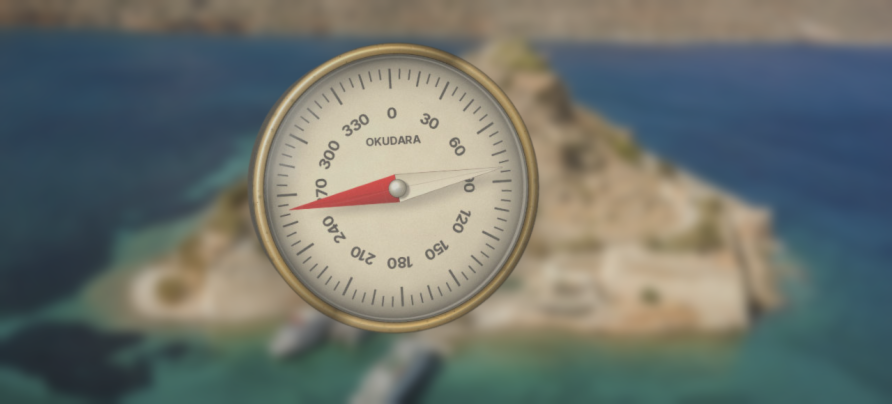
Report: 262.5°
